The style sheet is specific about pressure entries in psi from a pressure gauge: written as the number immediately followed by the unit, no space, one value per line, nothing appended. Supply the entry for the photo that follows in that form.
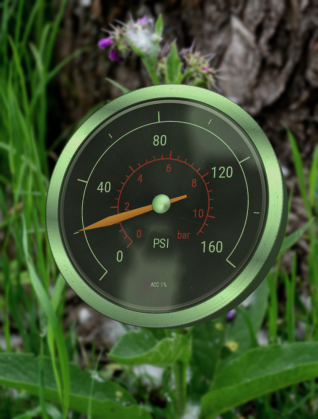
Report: 20psi
